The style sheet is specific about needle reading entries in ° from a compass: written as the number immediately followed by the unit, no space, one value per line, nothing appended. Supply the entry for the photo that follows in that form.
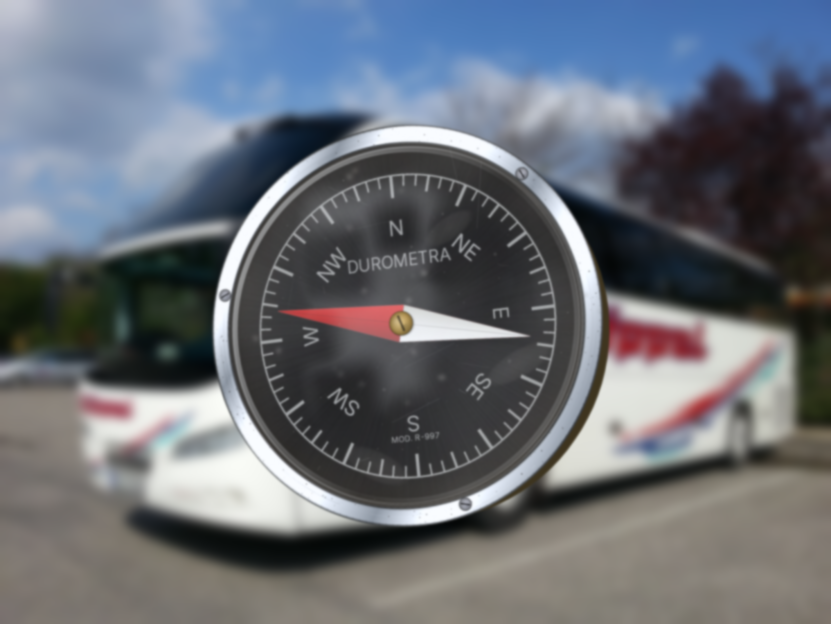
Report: 282.5°
